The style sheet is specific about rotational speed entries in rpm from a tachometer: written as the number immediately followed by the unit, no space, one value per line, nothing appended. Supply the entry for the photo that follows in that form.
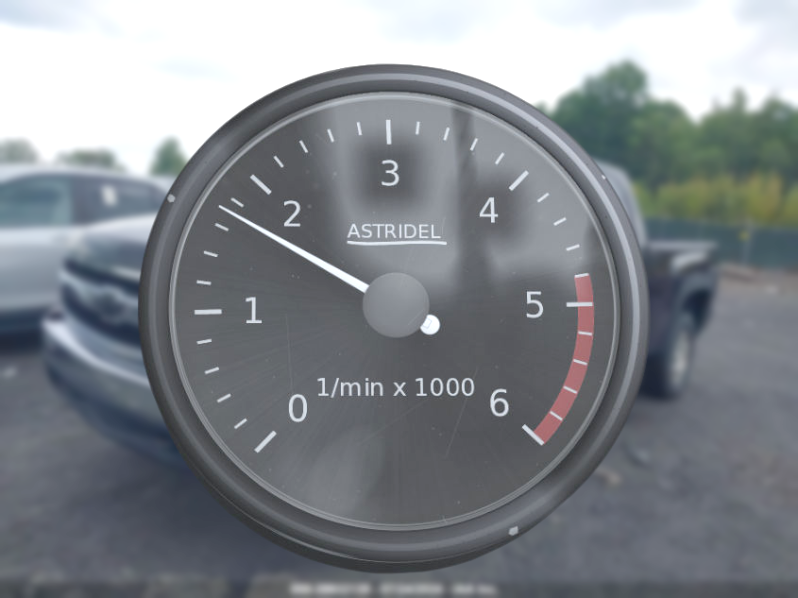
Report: 1700rpm
